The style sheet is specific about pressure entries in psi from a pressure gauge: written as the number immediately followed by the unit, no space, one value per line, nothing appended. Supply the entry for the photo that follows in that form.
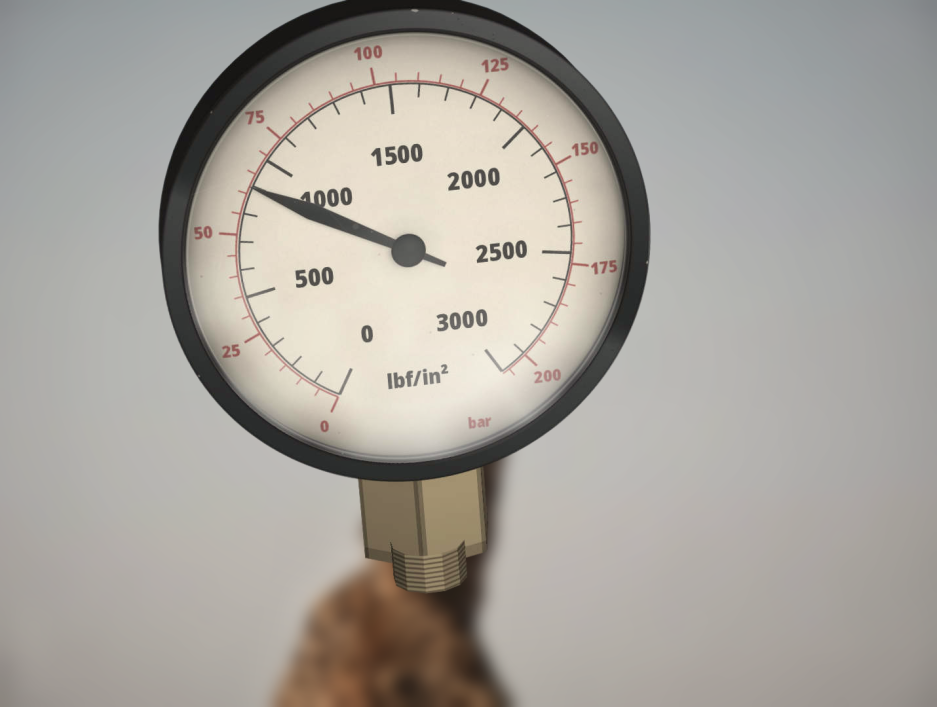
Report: 900psi
